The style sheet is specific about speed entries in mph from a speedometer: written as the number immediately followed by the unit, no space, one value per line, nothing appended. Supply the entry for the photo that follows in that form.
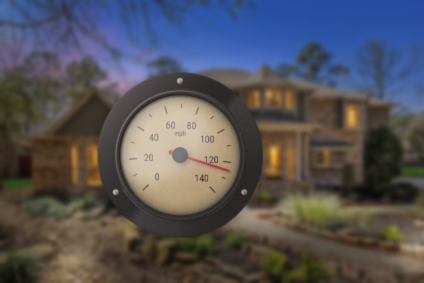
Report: 125mph
